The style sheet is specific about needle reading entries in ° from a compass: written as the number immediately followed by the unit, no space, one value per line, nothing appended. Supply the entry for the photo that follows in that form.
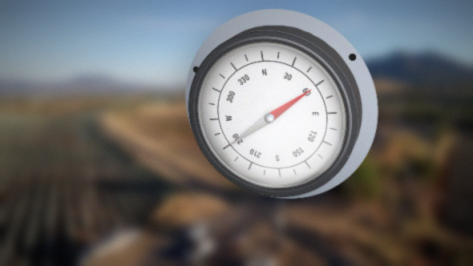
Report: 60°
